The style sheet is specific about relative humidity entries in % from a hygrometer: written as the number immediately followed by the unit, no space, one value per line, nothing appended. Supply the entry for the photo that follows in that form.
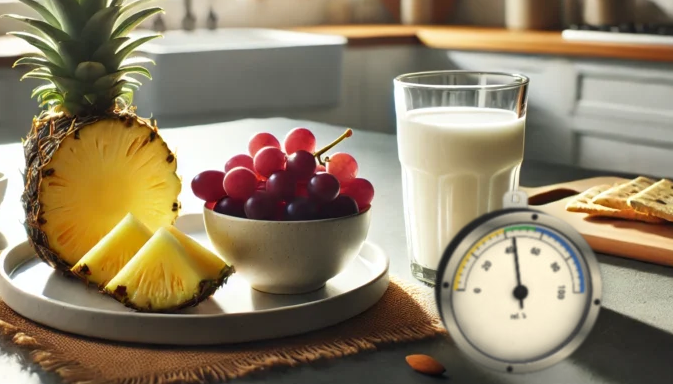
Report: 44%
